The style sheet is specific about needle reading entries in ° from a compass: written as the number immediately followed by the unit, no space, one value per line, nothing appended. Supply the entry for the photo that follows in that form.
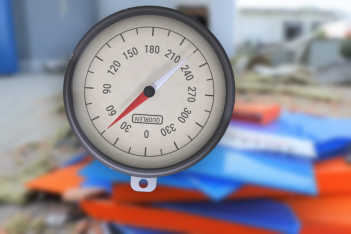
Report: 45°
